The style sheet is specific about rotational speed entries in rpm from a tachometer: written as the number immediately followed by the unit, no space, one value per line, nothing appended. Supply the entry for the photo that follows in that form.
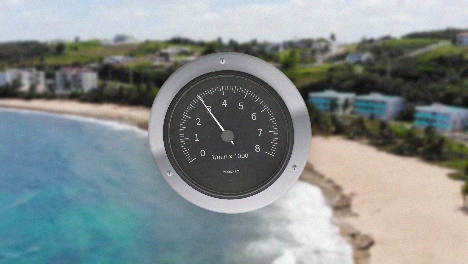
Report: 3000rpm
